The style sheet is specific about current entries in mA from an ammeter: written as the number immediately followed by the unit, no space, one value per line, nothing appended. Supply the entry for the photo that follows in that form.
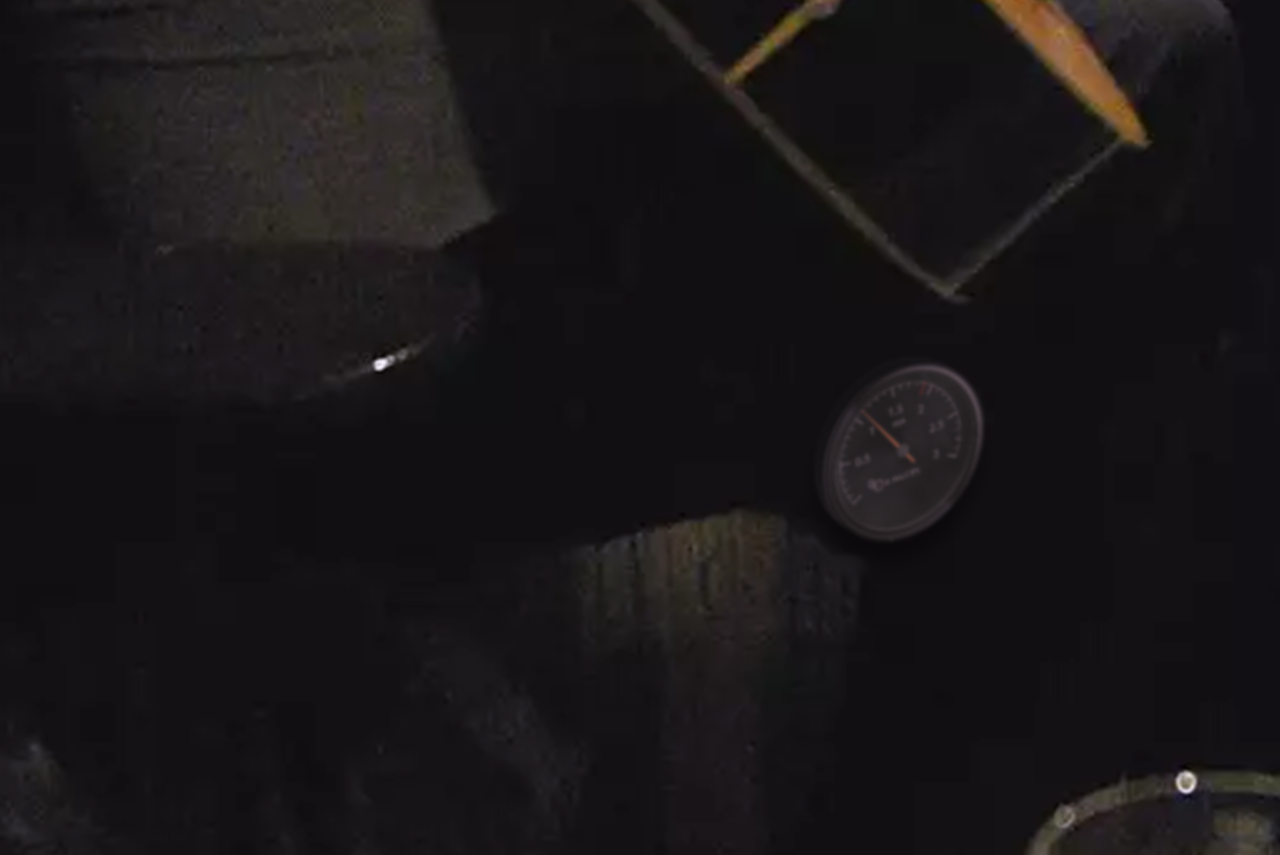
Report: 1.1mA
